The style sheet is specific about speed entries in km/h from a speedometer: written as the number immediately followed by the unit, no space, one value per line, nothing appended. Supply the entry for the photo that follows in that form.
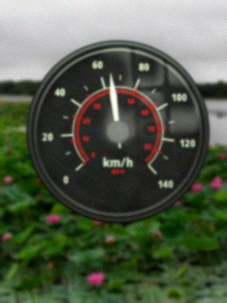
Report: 65km/h
